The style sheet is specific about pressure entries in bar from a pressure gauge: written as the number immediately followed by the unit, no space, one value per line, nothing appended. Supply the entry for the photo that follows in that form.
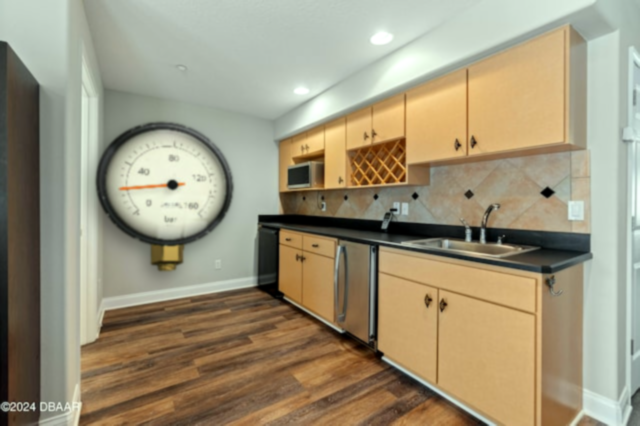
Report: 20bar
